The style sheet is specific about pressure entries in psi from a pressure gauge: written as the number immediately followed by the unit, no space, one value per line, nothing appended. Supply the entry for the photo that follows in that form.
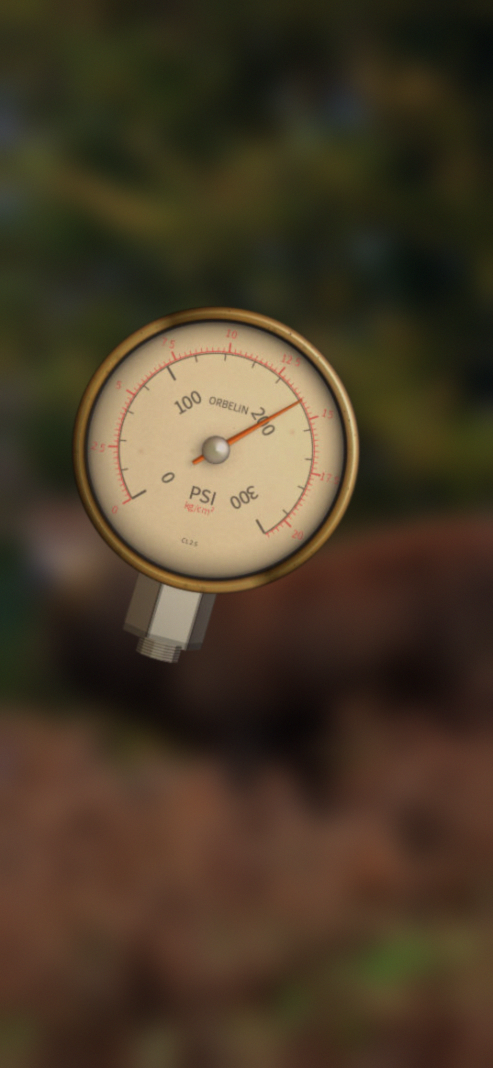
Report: 200psi
